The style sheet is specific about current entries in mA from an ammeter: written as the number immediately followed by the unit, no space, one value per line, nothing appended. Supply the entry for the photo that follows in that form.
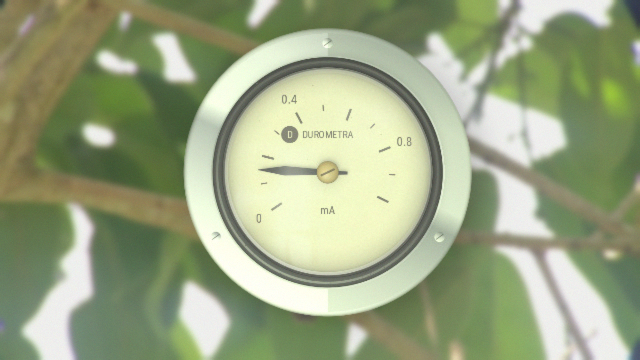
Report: 0.15mA
